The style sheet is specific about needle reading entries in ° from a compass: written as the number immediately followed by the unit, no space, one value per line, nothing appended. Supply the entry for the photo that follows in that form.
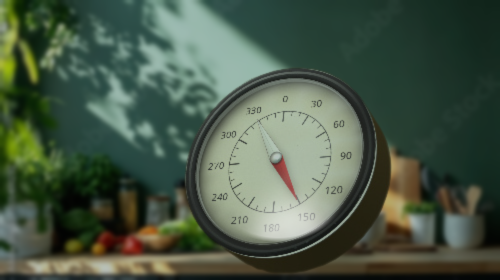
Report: 150°
